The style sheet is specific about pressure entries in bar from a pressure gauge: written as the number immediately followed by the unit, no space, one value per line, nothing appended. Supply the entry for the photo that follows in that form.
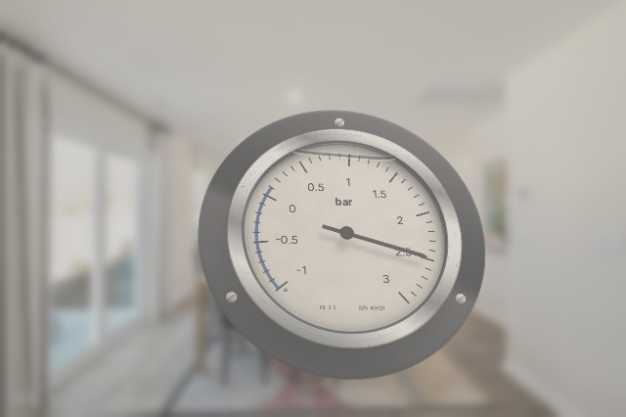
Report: 2.5bar
